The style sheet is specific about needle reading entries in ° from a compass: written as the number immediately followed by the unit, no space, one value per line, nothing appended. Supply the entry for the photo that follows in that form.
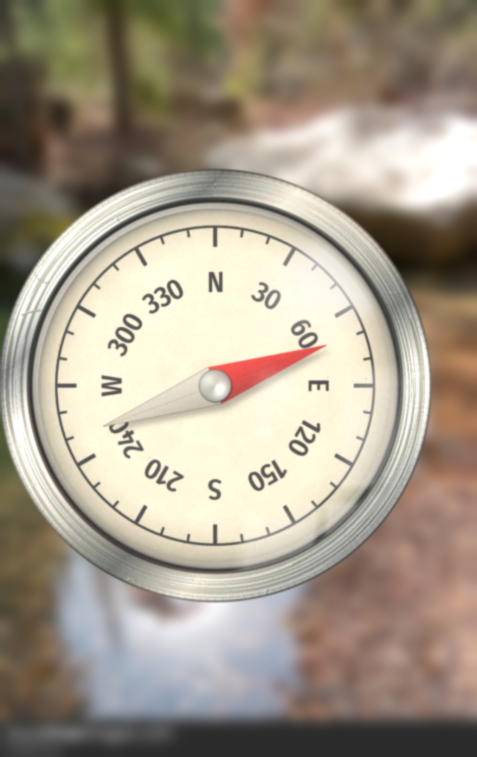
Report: 70°
